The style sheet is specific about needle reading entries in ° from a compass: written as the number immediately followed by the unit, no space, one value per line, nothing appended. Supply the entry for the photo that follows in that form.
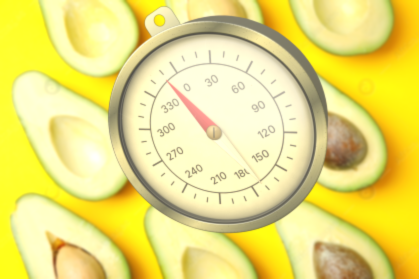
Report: 350°
